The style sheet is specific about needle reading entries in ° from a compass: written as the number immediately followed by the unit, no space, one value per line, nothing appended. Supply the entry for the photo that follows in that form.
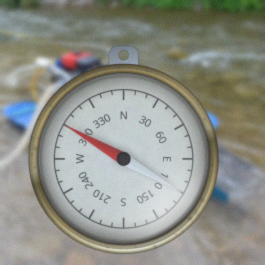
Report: 300°
